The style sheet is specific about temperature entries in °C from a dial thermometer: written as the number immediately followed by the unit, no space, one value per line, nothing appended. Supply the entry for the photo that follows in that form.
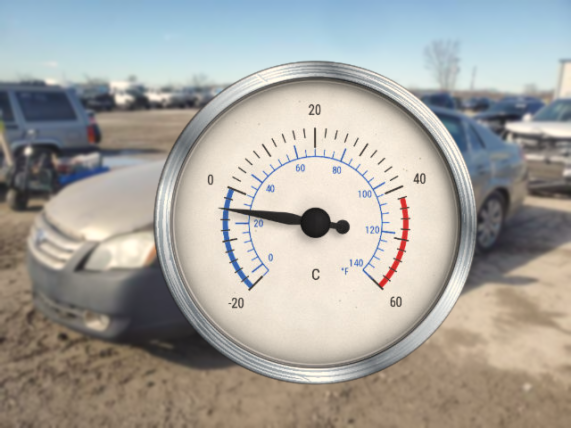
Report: -4°C
